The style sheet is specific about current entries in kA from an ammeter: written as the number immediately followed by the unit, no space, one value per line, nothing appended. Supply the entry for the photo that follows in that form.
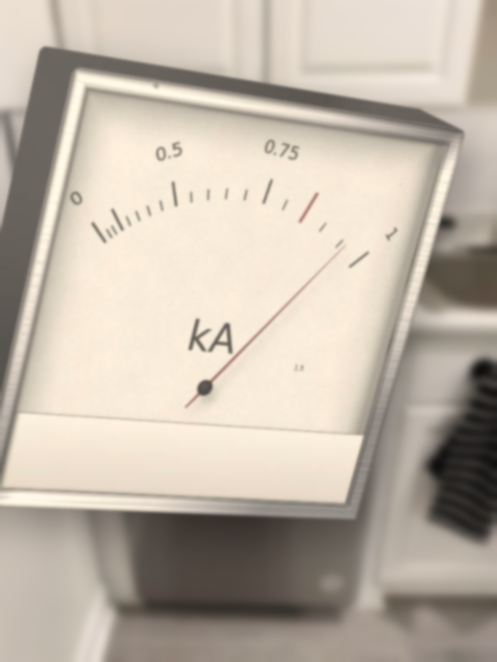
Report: 0.95kA
